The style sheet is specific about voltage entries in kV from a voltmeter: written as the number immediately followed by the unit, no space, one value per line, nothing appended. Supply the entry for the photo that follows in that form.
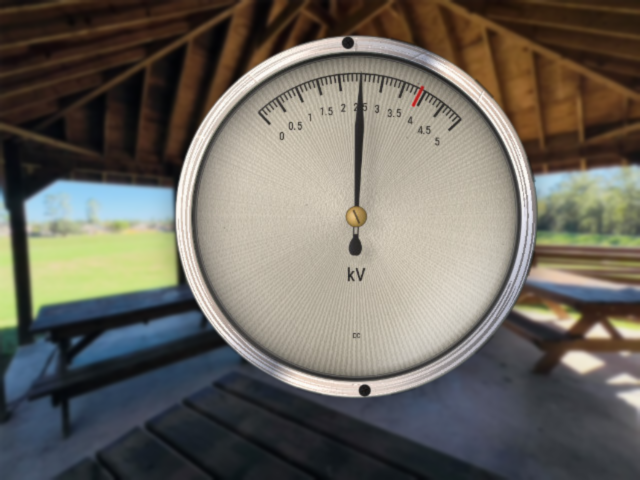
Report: 2.5kV
